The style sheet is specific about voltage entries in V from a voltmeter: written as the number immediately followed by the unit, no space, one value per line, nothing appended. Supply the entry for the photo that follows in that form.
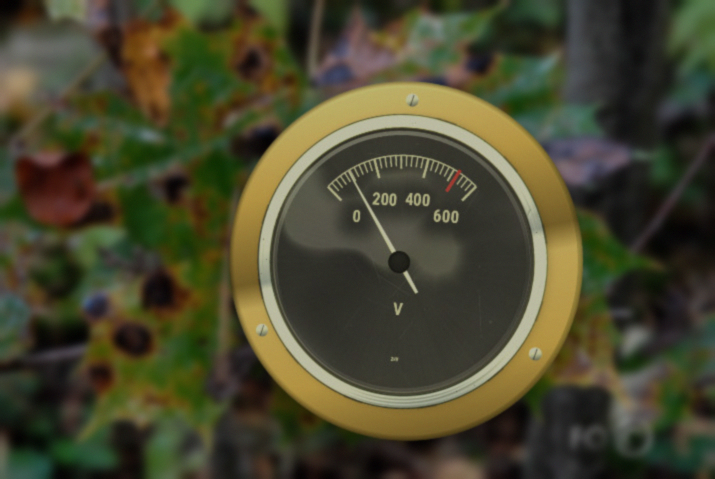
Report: 100V
